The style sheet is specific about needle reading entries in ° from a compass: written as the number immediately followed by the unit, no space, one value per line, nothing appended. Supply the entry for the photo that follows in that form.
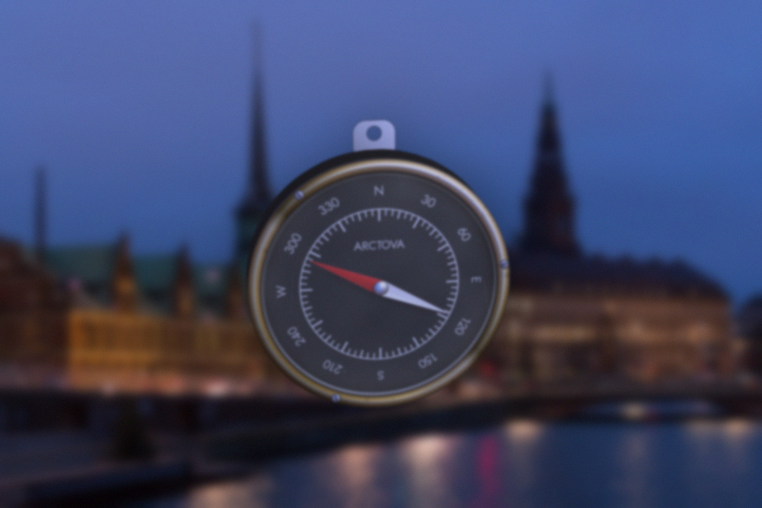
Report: 295°
